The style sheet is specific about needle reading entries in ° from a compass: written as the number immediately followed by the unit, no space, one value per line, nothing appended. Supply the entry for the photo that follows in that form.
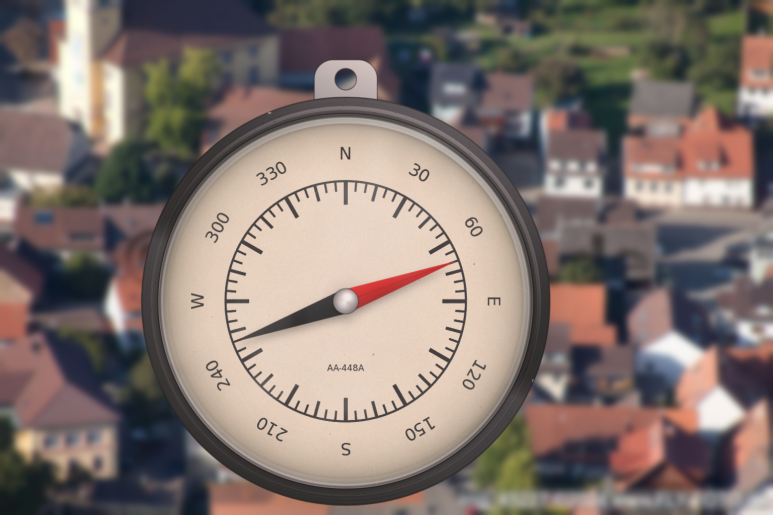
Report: 70°
